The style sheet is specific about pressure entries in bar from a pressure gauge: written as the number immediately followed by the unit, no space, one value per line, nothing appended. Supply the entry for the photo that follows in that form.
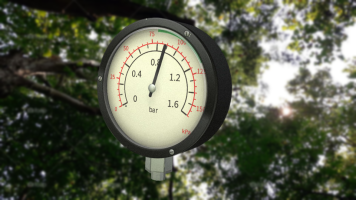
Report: 0.9bar
